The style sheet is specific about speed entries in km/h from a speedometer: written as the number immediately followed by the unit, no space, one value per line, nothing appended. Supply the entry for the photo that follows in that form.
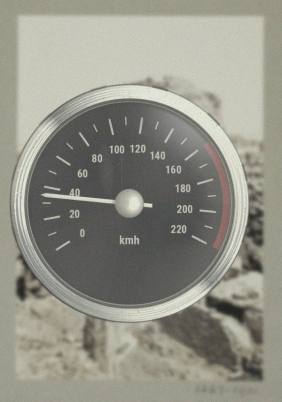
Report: 35km/h
